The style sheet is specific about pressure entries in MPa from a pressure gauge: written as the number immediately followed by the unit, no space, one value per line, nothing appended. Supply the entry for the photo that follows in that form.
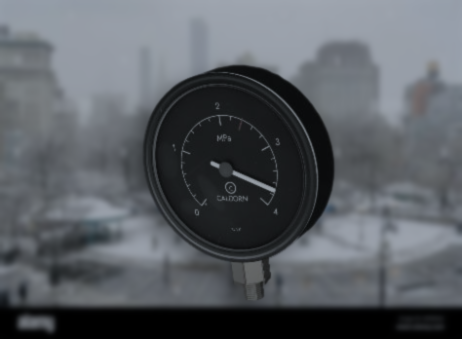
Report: 3.7MPa
